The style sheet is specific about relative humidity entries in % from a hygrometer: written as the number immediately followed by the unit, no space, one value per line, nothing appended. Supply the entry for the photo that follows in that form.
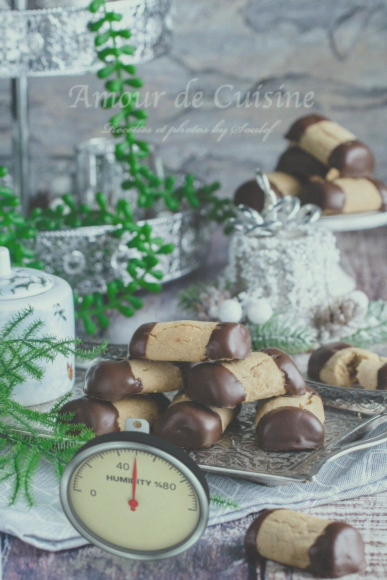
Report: 50%
